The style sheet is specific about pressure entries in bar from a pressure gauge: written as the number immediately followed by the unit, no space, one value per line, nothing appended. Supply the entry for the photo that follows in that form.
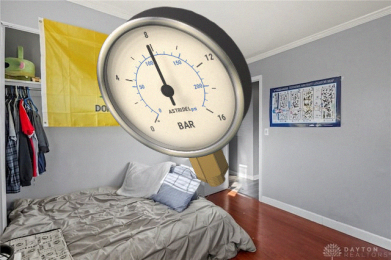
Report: 8bar
